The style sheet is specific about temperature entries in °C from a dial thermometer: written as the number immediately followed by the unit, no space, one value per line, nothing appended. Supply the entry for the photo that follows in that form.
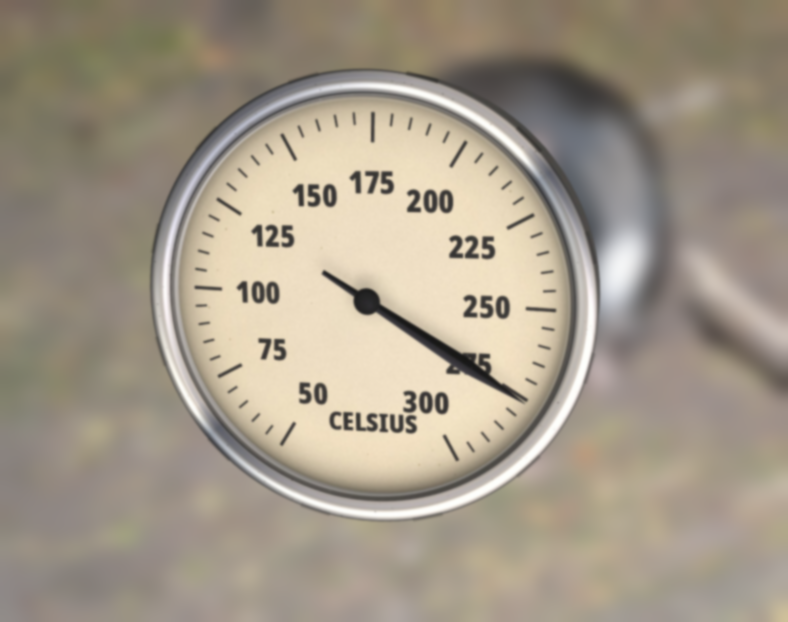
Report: 275°C
